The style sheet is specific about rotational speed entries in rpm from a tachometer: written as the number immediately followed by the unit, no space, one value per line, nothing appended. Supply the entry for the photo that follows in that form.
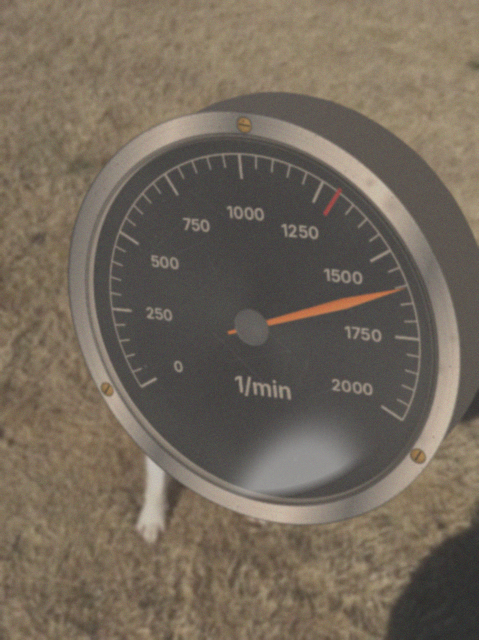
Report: 1600rpm
